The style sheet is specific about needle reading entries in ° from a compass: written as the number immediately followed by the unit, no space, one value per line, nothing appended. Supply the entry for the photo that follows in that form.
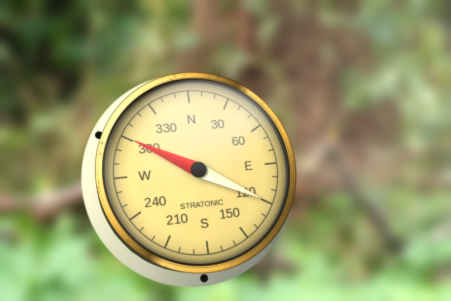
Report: 300°
